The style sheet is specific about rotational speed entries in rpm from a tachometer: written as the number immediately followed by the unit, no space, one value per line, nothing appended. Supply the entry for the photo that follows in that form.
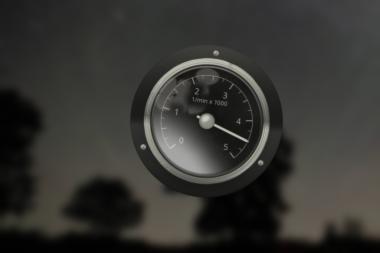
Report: 4500rpm
